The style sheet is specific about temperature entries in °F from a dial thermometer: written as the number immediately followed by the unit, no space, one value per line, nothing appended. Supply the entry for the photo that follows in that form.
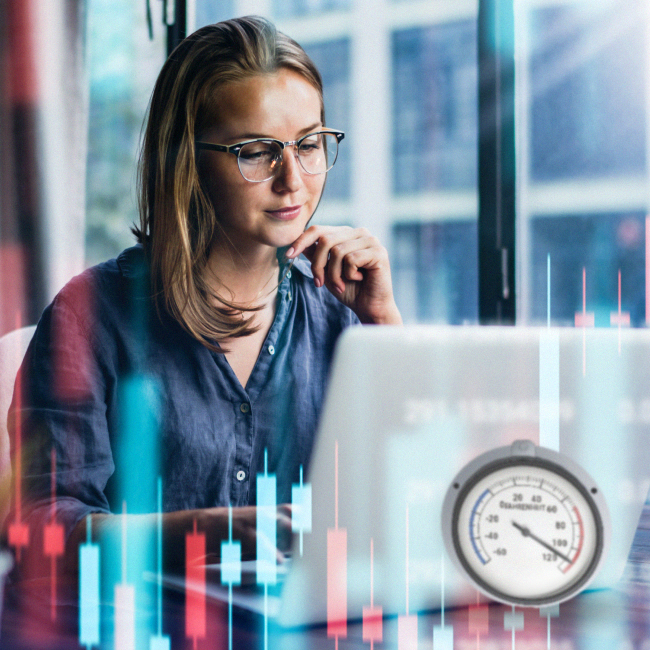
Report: 110°F
